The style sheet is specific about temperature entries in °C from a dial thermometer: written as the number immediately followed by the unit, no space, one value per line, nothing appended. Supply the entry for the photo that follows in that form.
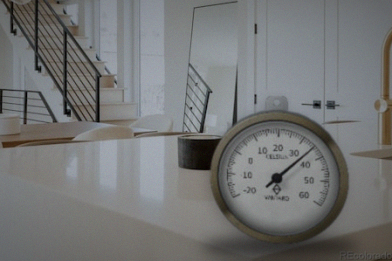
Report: 35°C
